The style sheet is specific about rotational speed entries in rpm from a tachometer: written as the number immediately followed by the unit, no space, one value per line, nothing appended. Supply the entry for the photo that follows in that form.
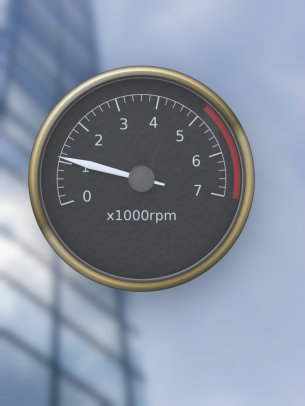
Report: 1100rpm
